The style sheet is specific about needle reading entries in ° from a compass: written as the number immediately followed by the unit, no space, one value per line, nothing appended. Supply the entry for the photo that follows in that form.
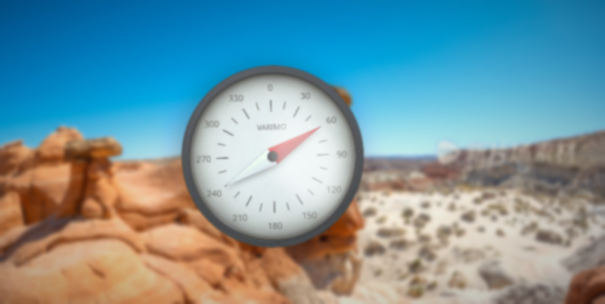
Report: 60°
